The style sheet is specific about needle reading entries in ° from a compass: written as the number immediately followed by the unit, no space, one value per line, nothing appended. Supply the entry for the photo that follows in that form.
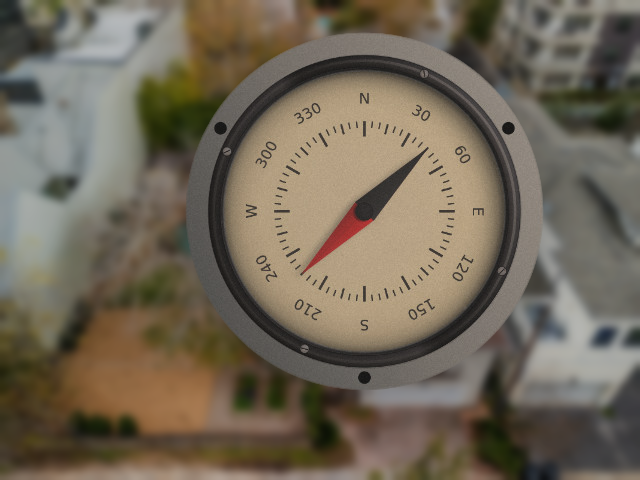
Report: 225°
